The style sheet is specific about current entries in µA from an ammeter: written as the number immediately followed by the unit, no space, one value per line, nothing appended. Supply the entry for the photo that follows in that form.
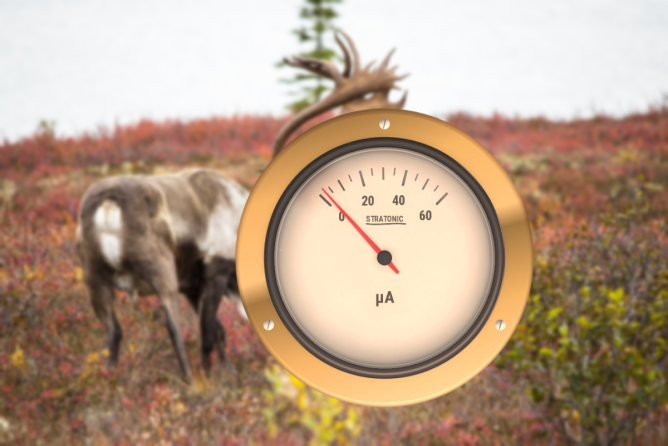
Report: 2.5µA
